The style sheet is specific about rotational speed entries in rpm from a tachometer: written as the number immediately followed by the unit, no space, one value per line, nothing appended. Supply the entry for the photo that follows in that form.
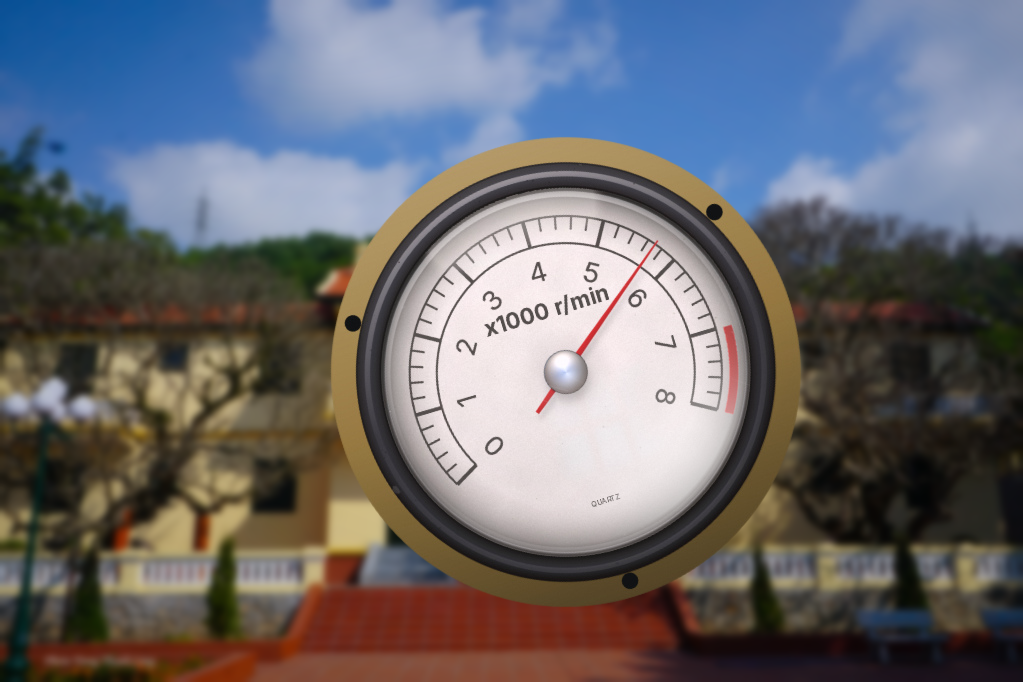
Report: 5700rpm
